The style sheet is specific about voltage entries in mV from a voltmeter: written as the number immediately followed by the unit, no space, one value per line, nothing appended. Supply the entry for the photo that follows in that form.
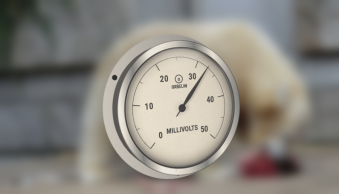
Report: 32.5mV
